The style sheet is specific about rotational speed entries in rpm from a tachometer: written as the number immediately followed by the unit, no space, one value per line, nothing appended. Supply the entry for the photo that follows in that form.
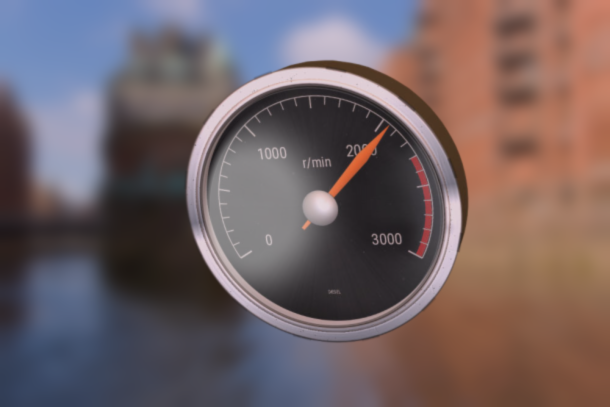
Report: 2050rpm
